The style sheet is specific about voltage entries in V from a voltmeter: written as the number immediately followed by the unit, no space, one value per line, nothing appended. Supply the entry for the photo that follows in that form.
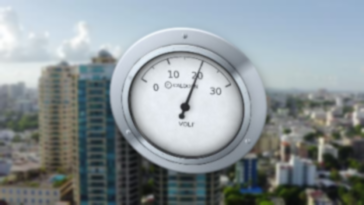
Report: 20V
